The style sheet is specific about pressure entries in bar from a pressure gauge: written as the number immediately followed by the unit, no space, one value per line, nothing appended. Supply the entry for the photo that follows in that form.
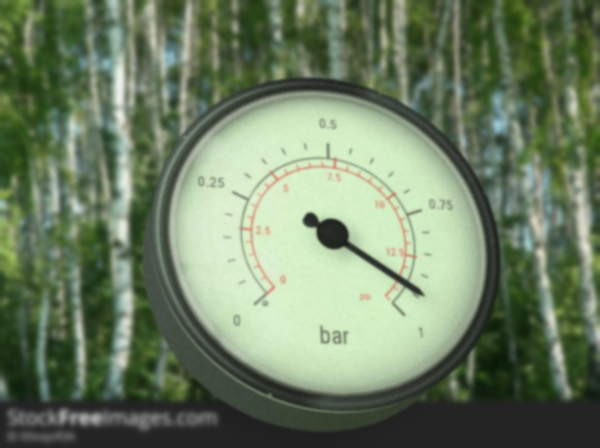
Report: 0.95bar
